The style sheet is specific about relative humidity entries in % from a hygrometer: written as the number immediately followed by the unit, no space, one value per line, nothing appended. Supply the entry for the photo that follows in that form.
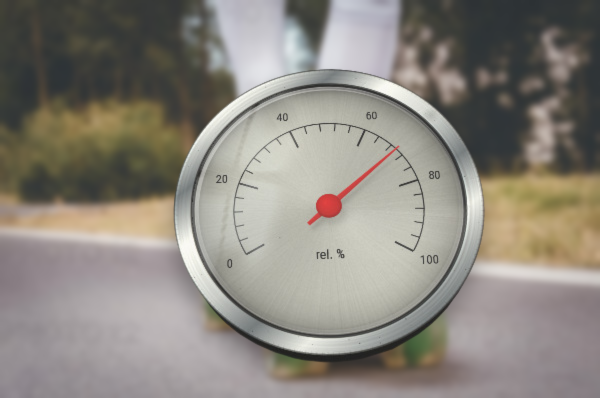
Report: 70%
